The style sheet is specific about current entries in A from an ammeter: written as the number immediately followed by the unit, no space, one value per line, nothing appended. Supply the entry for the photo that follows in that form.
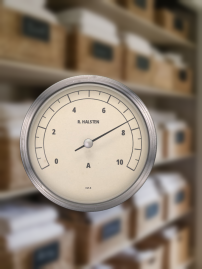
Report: 7.5A
